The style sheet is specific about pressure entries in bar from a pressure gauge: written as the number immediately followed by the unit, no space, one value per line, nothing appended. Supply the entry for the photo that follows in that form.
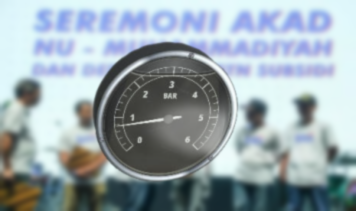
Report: 0.8bar
